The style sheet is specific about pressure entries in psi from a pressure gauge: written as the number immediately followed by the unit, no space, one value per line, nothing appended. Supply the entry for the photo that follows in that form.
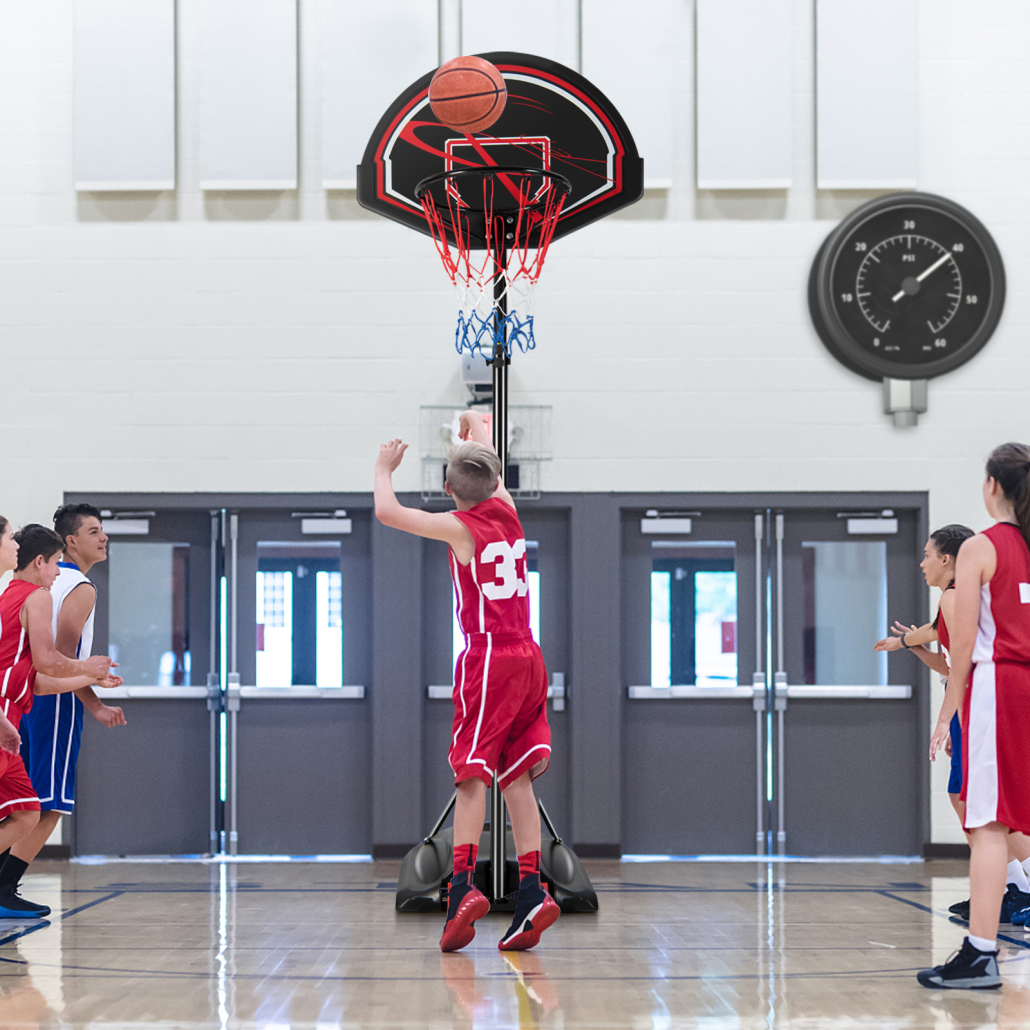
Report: 40psi
